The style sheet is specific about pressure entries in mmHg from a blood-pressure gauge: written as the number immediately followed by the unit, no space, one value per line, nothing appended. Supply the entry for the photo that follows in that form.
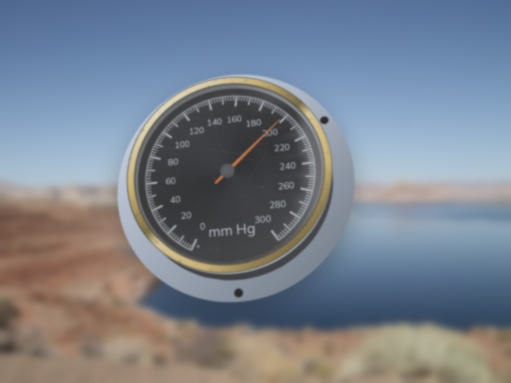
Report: 200mmHg
